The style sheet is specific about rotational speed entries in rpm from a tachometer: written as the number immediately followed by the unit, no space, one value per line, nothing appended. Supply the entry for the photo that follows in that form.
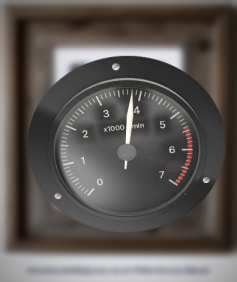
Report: 3800rpm
